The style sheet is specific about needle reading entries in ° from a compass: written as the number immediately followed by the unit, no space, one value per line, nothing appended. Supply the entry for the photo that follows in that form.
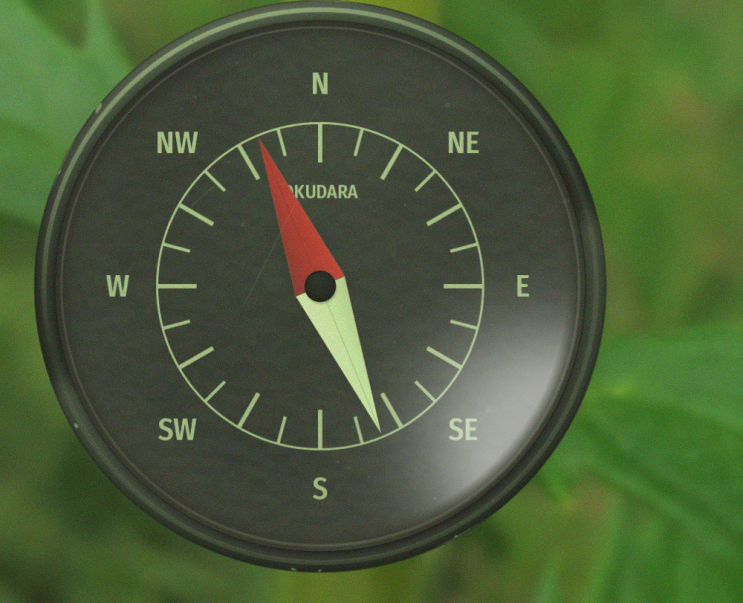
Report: 337.5°
